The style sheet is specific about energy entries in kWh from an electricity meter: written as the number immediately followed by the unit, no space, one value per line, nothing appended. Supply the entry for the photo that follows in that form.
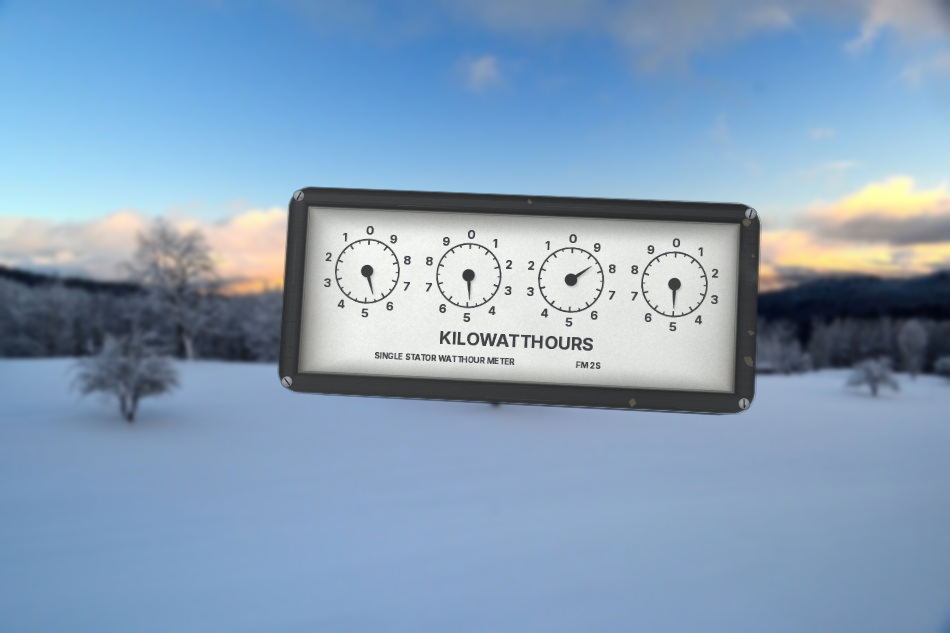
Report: 5485kWh
